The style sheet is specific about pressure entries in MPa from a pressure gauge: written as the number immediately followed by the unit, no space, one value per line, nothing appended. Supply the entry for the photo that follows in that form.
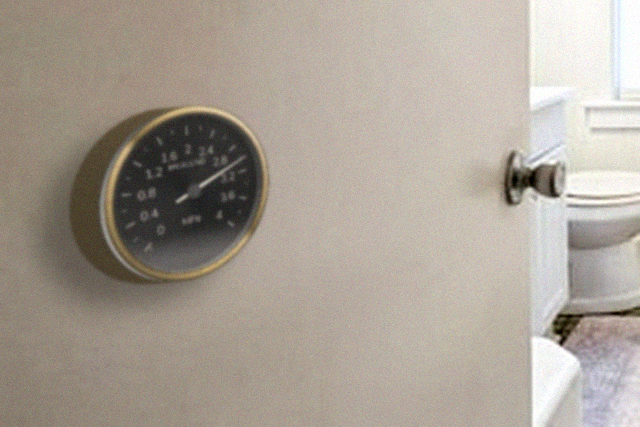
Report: 3MPa
